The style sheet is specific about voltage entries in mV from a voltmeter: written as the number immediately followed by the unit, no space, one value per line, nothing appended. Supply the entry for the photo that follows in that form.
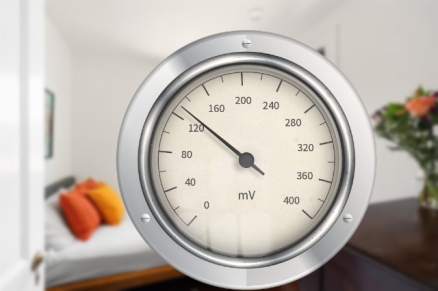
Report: 130mV
